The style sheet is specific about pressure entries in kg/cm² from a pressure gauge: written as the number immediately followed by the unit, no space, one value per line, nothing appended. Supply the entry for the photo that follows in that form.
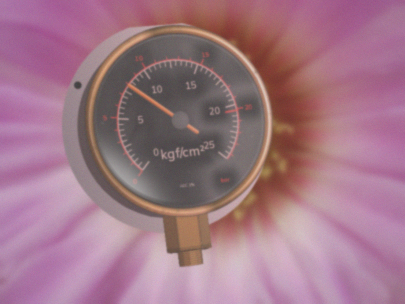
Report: 8kg/cm²
